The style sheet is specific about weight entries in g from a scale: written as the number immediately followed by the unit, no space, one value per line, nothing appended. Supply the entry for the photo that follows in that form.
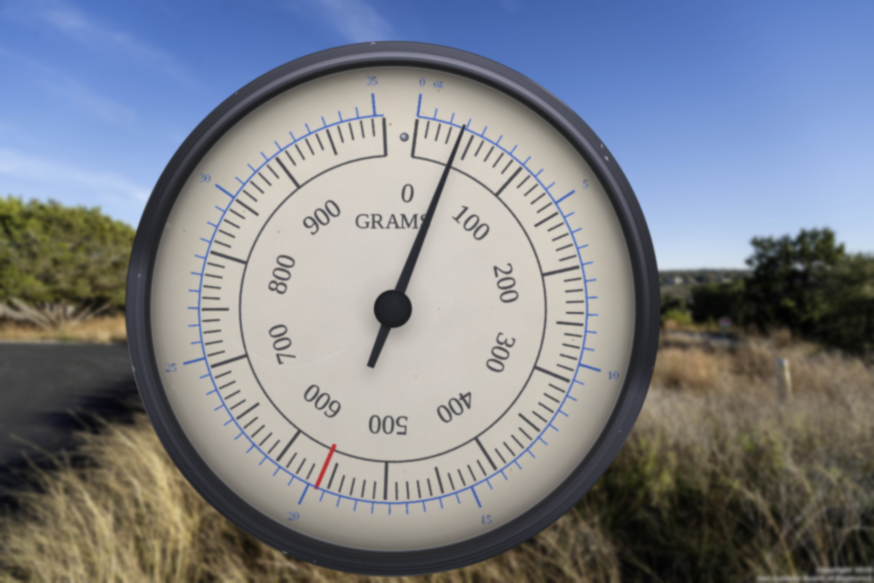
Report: 40g
